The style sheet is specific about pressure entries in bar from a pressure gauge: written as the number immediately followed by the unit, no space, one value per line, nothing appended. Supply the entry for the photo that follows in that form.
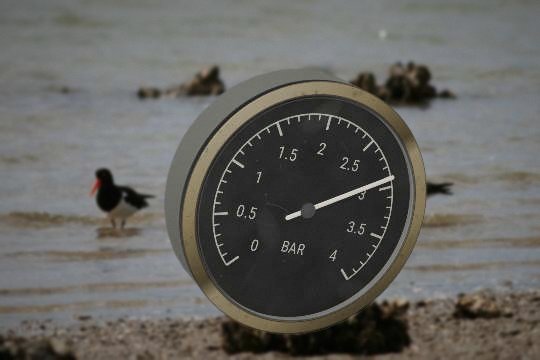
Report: 2.9bar
